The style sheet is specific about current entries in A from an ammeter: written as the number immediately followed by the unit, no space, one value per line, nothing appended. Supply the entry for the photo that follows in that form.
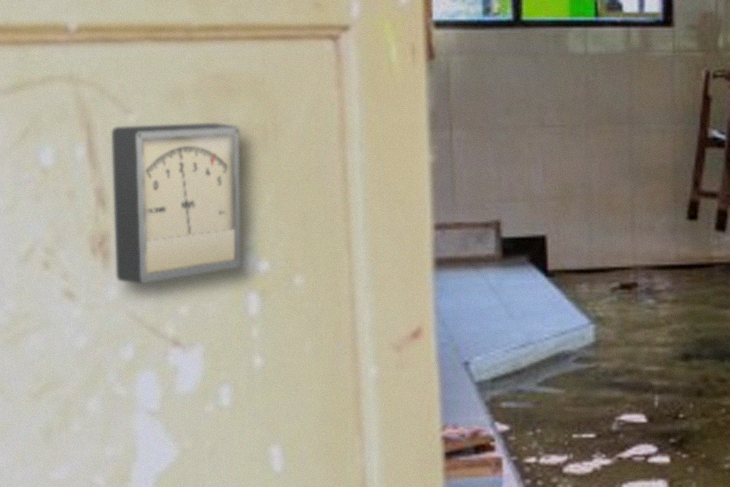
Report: 2A
